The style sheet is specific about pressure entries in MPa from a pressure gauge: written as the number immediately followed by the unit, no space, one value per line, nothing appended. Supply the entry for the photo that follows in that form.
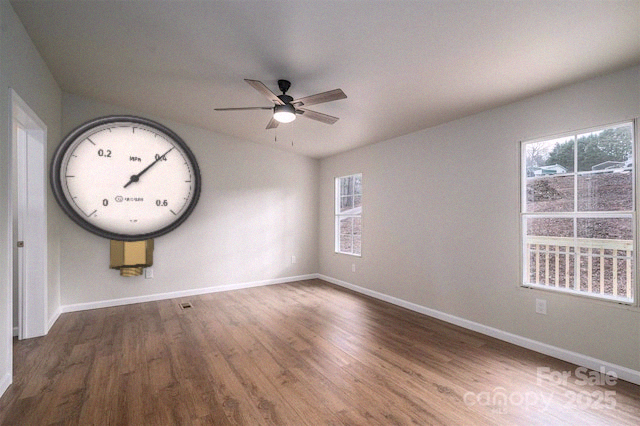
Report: 0.4MPa
